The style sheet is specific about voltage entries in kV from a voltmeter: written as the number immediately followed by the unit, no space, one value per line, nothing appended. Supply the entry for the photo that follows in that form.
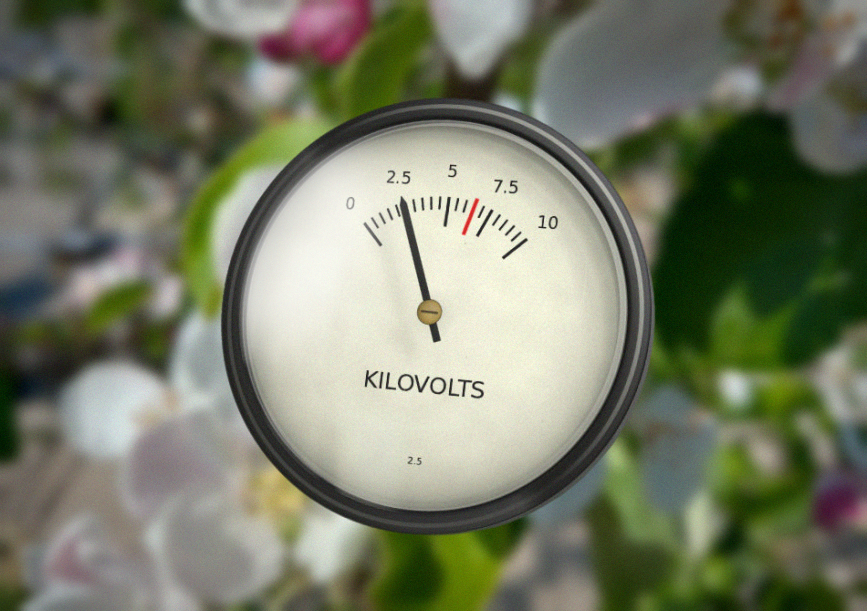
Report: 2.5kV
